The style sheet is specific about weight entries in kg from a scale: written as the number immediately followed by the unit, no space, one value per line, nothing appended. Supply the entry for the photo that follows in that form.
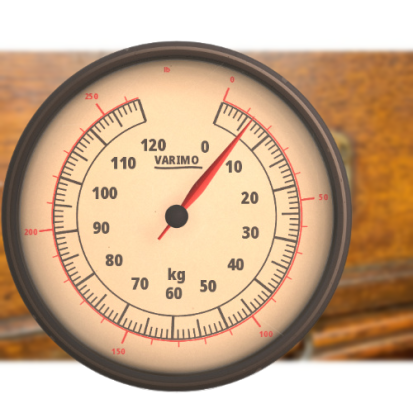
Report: 6kg
